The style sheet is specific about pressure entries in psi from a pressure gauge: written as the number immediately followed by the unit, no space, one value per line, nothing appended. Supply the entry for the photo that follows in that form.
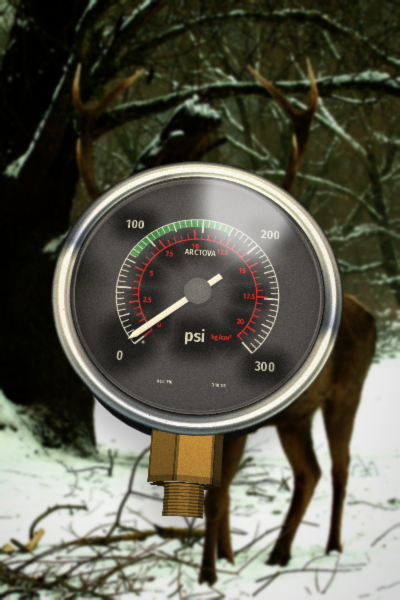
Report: 5psi
